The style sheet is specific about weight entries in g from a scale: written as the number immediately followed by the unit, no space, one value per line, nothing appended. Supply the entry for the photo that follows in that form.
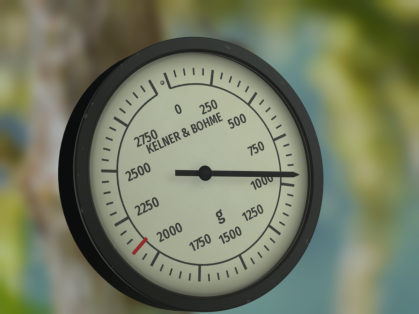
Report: 950g
